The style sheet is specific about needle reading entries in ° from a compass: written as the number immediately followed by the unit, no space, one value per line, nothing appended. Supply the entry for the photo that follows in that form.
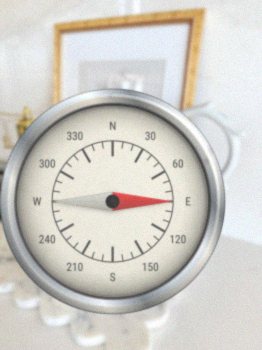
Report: 90°
